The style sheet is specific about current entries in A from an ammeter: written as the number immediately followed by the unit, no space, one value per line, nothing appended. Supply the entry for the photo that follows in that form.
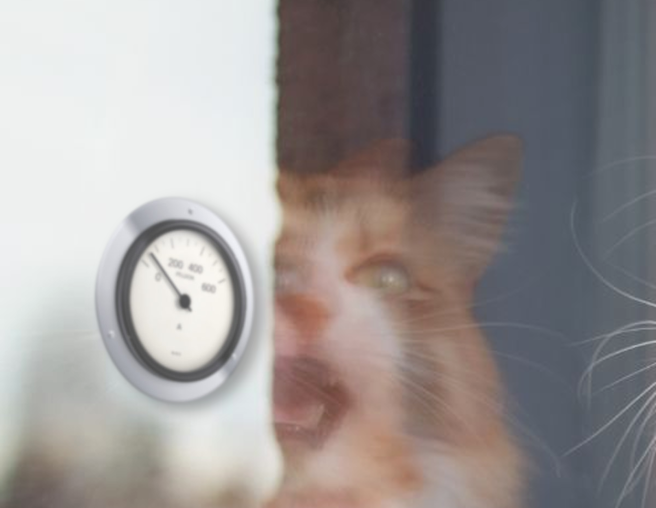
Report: 50A
